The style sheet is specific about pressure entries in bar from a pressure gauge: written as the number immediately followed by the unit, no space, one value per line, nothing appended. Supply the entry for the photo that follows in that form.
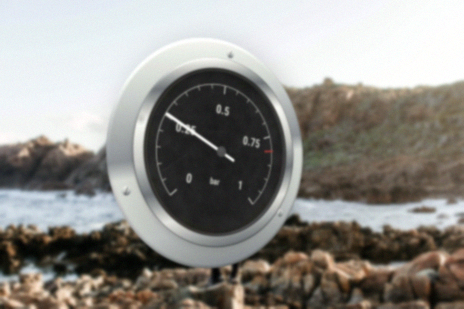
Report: 0.25bar
